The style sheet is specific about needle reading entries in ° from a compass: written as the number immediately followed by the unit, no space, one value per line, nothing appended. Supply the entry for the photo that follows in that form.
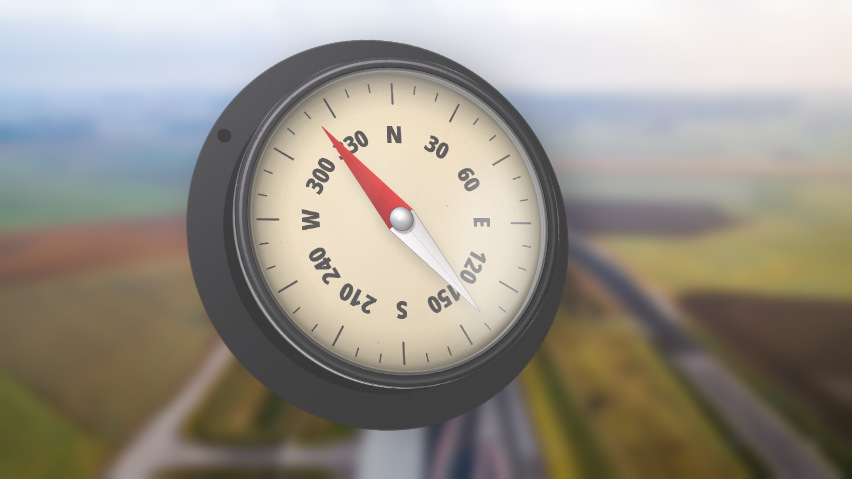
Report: 320°
